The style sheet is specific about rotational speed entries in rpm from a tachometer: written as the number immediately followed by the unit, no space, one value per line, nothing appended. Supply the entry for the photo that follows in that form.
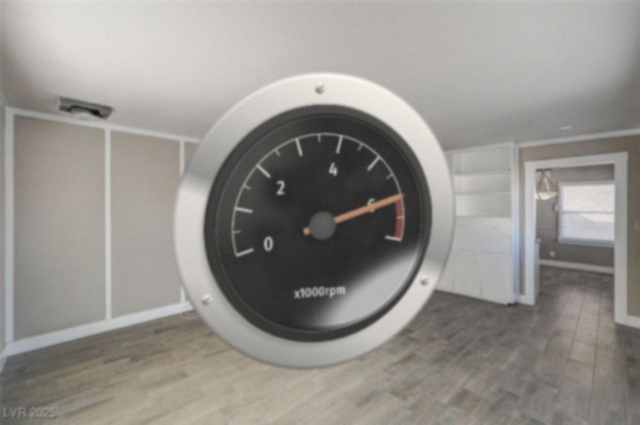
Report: 6000rpm
